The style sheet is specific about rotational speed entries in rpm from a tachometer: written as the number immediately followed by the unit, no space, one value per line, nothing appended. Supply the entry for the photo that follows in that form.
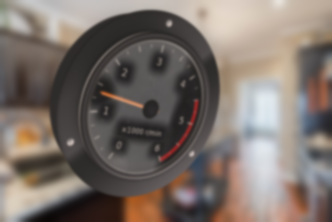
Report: 1375rpm
